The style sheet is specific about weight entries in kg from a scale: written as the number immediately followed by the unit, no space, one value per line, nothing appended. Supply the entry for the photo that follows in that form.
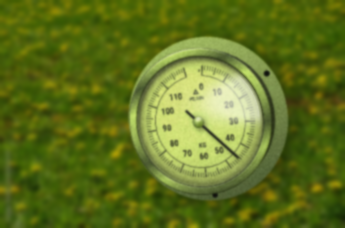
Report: 45kg
